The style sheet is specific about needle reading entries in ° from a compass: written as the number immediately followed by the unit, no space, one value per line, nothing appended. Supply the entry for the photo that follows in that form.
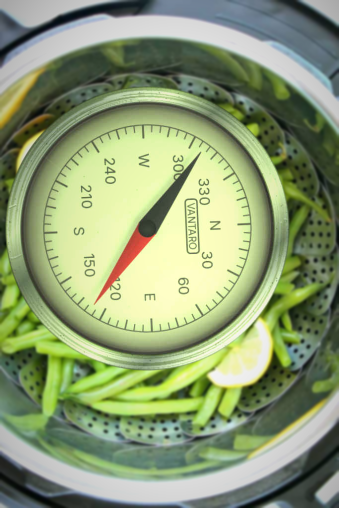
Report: 127.5°
